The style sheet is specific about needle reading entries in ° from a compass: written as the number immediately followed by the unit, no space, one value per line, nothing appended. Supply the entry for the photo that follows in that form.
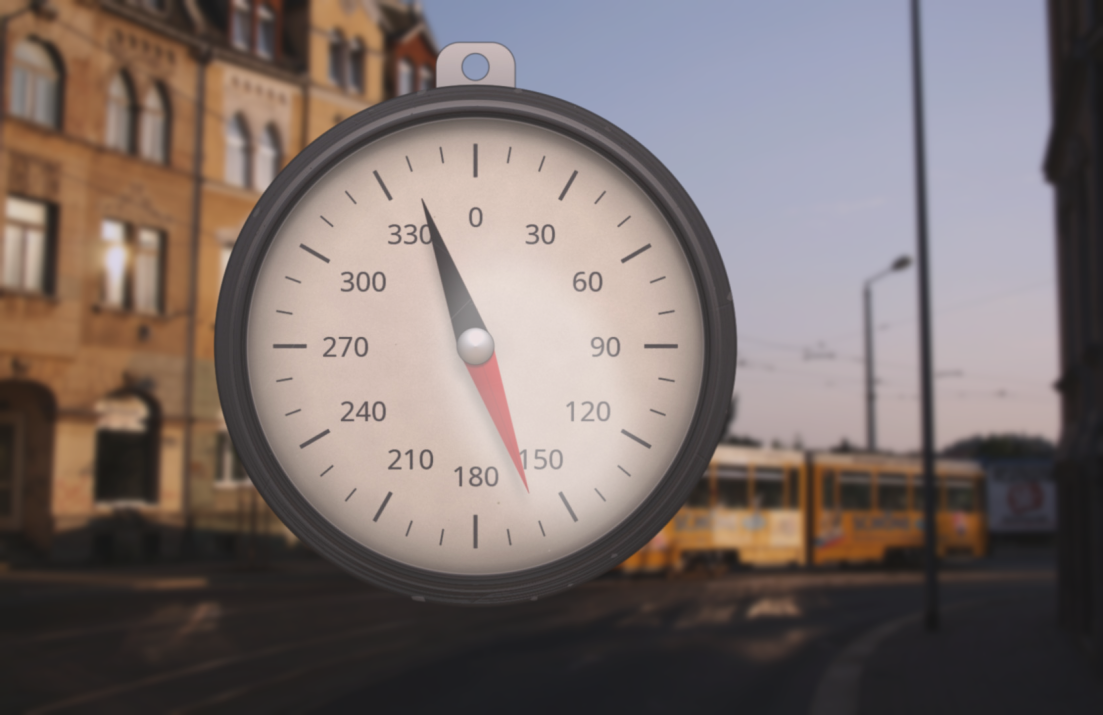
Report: 160°
